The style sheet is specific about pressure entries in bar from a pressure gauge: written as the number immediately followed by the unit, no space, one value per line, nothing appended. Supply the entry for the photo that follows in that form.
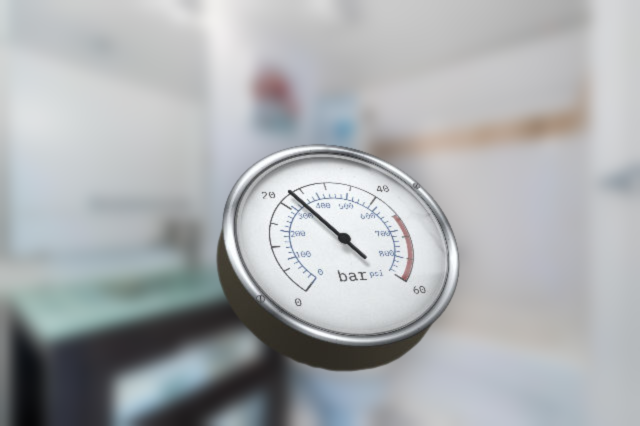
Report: 22.5bar
